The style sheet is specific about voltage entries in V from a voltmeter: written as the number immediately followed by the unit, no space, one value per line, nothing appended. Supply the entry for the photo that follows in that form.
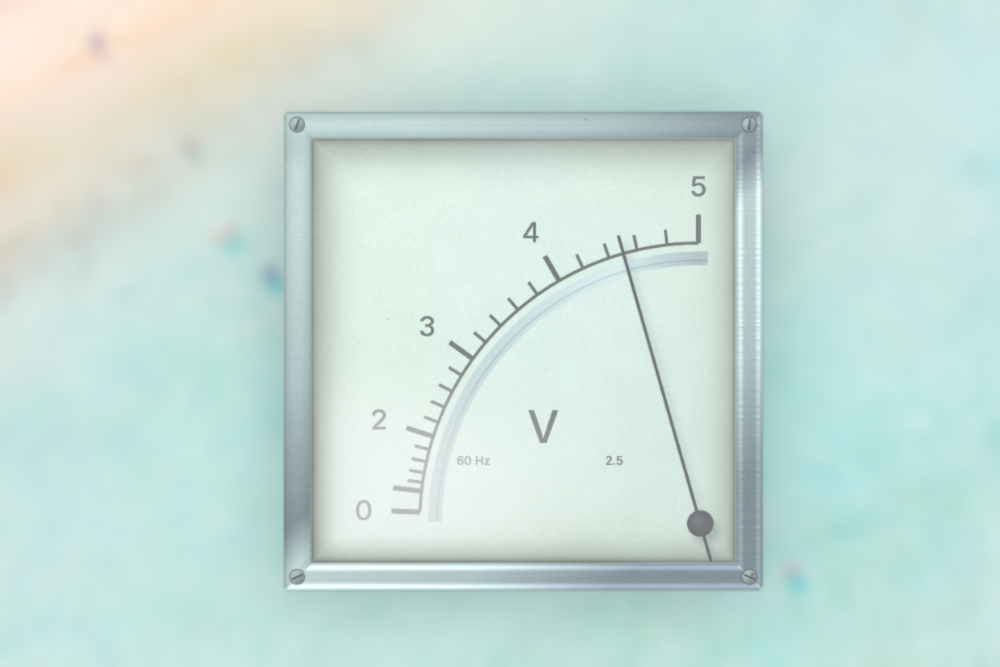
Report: 4.5V
